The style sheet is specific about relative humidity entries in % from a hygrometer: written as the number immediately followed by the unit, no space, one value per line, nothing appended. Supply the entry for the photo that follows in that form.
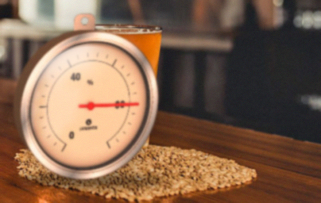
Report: 80%
